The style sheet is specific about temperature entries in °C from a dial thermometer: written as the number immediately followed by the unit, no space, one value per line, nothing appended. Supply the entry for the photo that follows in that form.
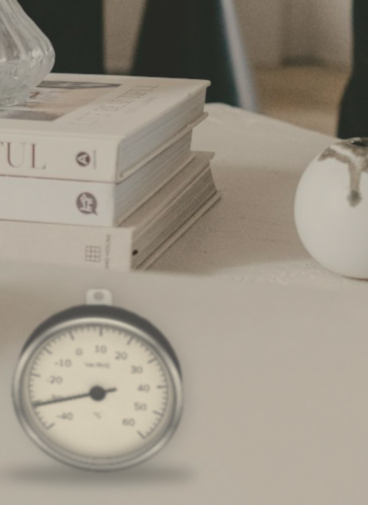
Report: -30°C
